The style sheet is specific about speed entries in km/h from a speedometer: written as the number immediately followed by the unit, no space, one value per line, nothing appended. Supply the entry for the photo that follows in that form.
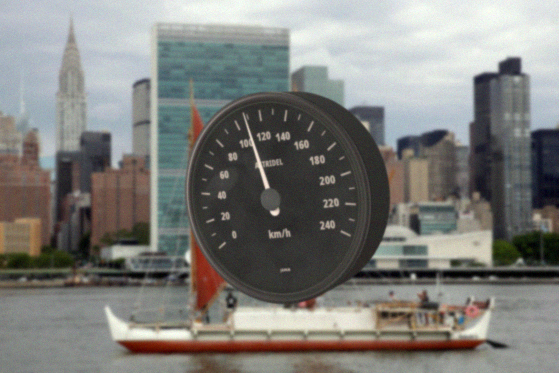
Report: 110km/h
